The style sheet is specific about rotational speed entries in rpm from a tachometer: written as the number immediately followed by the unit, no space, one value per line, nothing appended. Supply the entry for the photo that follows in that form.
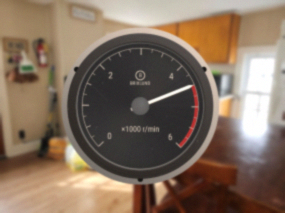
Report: 4500rpm
